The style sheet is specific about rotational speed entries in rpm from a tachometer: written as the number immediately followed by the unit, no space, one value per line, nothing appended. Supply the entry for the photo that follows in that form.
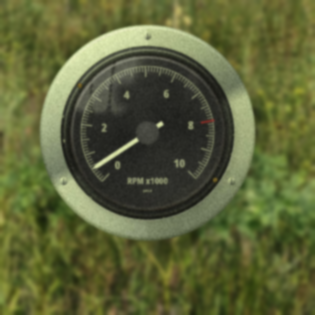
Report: 500rpm
